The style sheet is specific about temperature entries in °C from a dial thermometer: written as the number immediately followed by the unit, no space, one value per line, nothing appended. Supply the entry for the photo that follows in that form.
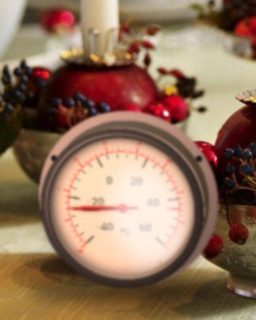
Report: -24°C
